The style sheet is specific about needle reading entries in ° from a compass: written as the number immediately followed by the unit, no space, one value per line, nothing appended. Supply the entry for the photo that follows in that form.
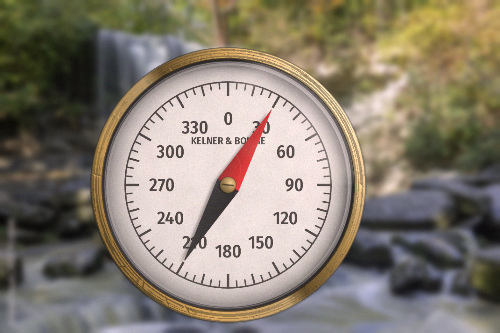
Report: 30°
